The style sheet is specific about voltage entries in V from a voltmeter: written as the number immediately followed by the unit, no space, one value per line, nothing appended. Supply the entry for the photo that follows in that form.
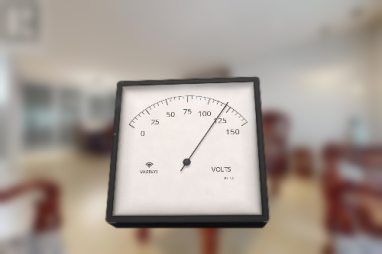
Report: 120V
